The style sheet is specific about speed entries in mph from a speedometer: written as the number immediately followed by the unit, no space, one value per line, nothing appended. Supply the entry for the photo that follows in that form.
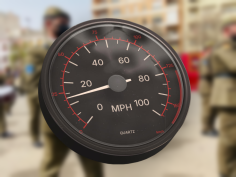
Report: 12.5mph
